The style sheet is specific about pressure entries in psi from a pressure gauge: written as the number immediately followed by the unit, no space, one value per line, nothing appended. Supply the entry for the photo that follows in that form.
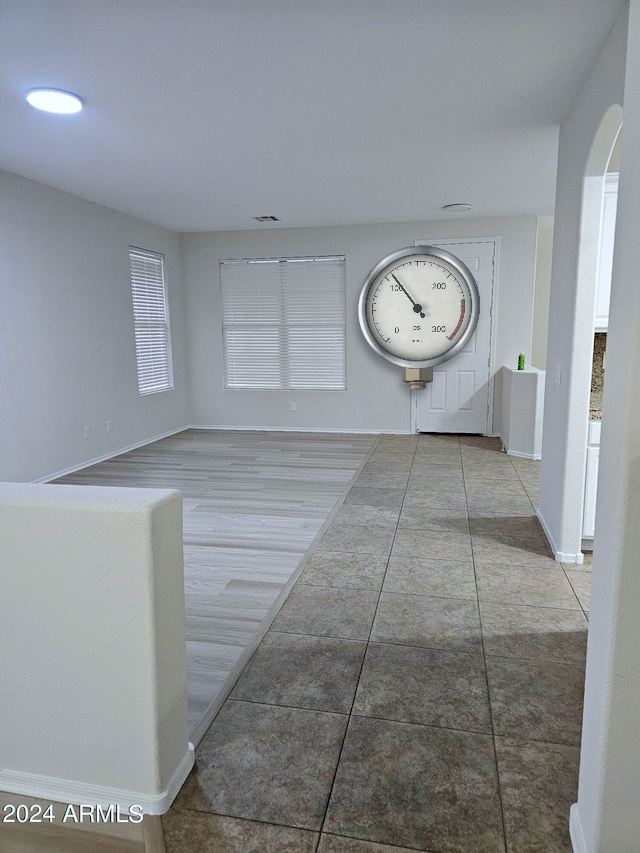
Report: 110psi
